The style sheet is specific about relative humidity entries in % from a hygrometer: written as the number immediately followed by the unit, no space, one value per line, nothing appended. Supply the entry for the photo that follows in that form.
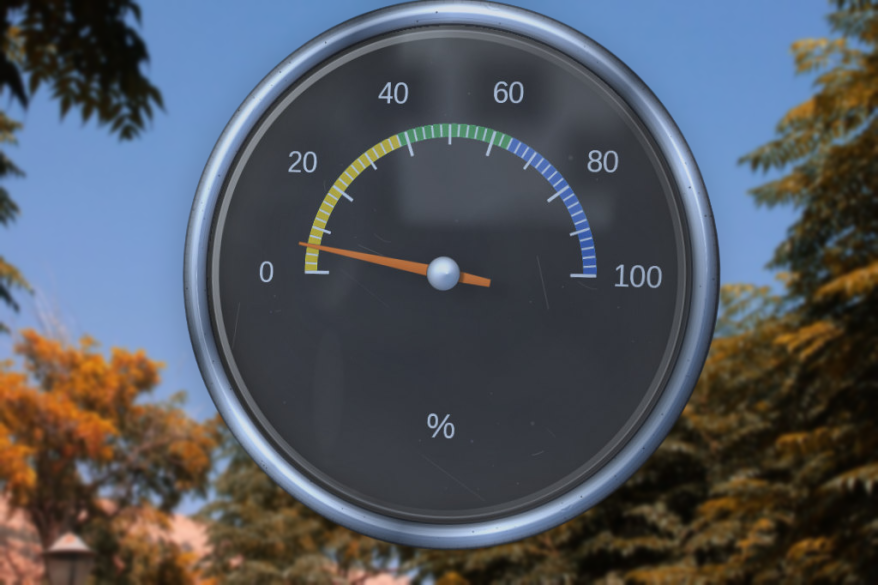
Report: 6%
